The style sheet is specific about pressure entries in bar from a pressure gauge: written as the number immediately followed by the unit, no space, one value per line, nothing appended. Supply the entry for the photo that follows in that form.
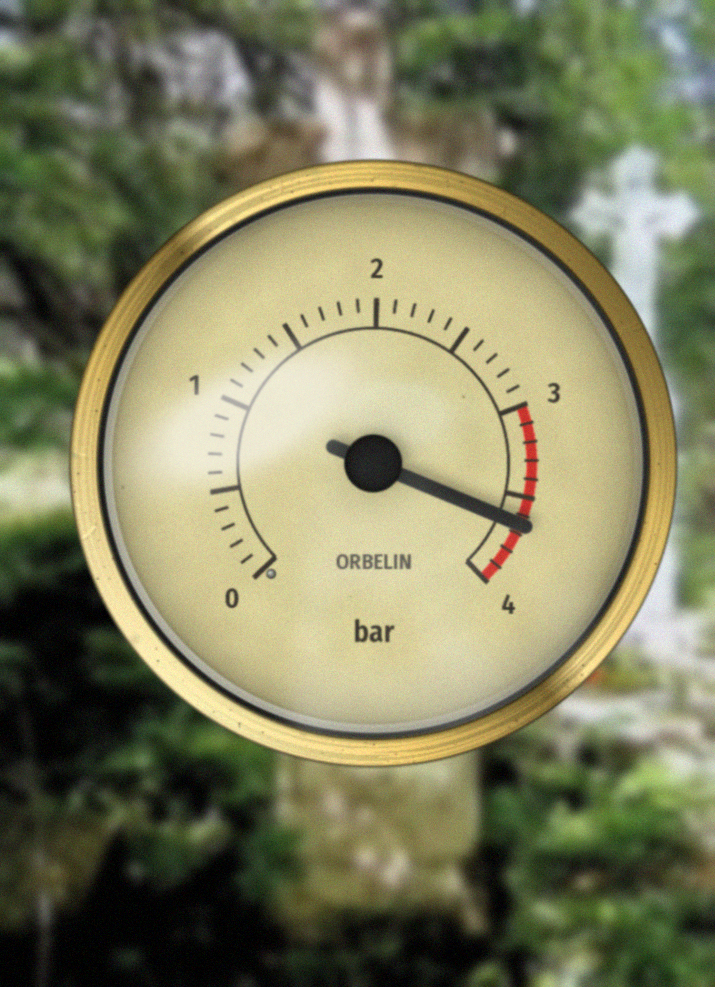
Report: 3.65bar
